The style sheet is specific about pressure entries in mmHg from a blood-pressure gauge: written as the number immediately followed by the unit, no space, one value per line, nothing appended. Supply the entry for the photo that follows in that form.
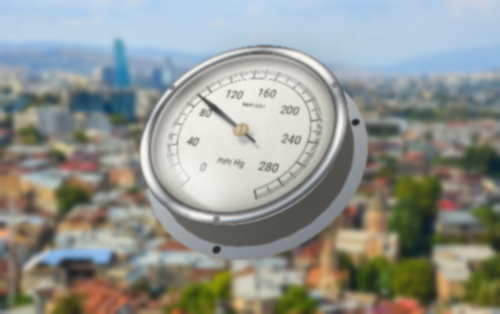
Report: 90mmHg
